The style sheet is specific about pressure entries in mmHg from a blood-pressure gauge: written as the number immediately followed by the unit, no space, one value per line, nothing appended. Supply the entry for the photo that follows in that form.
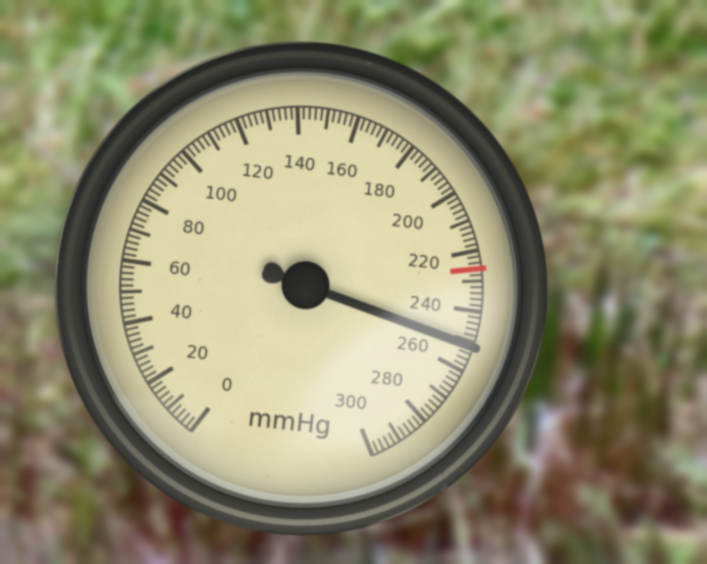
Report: 252mmHg
